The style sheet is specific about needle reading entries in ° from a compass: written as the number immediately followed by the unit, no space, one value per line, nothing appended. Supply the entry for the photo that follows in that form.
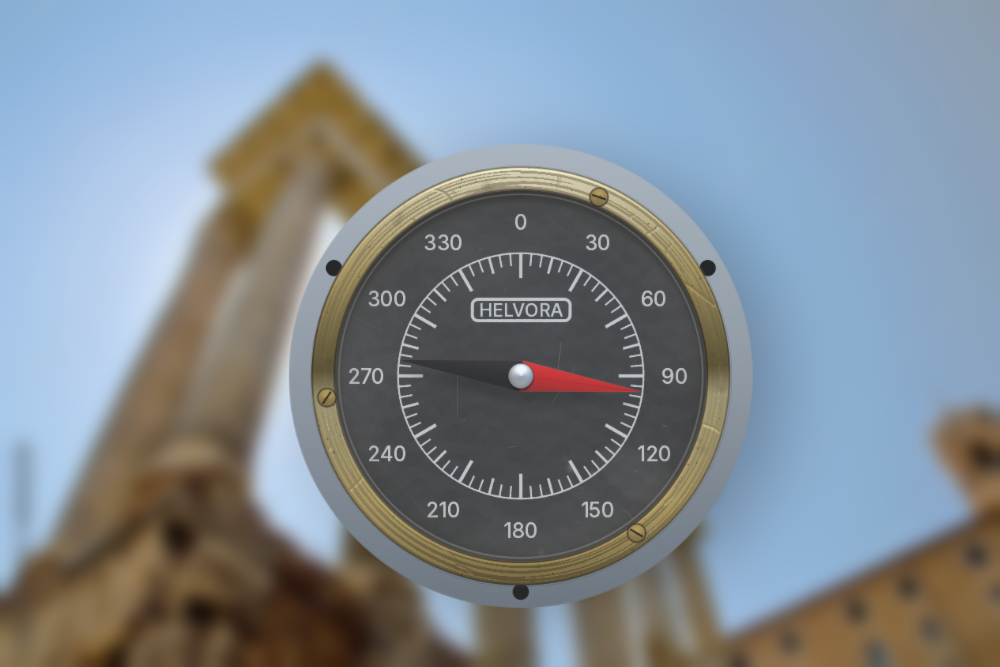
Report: 97.5°
